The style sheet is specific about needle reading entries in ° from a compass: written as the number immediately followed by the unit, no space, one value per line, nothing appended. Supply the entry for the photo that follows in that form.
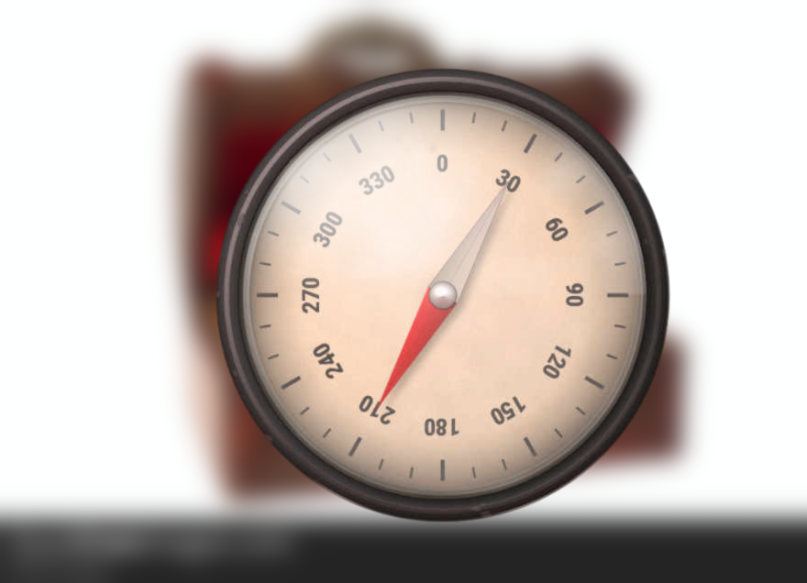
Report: 210°
